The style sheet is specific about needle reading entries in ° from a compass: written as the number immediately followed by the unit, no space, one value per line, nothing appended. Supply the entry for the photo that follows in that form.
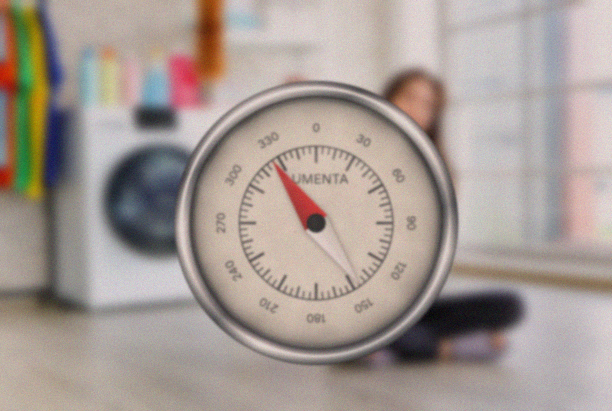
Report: 325°
